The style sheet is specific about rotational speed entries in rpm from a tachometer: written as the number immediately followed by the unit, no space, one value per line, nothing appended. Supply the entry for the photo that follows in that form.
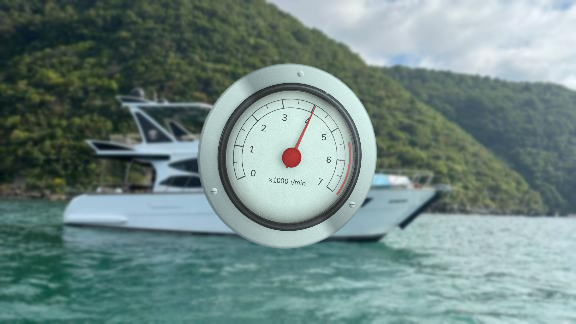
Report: 4000rpm
